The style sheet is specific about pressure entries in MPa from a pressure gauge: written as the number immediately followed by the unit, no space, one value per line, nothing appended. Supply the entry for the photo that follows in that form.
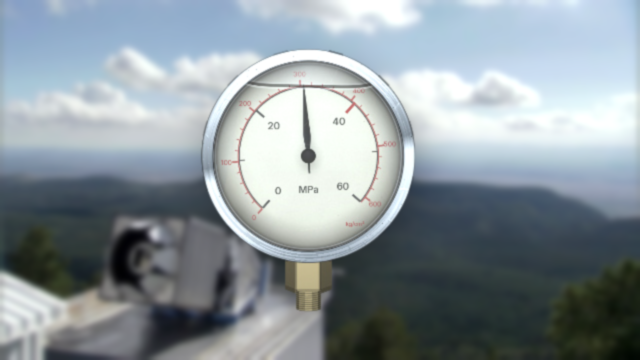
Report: 30MPa
